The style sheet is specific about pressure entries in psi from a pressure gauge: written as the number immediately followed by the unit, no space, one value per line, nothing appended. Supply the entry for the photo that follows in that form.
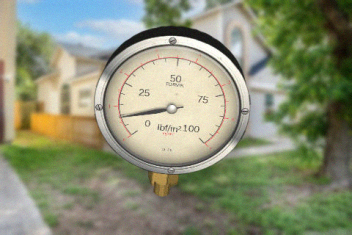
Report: 10psi
